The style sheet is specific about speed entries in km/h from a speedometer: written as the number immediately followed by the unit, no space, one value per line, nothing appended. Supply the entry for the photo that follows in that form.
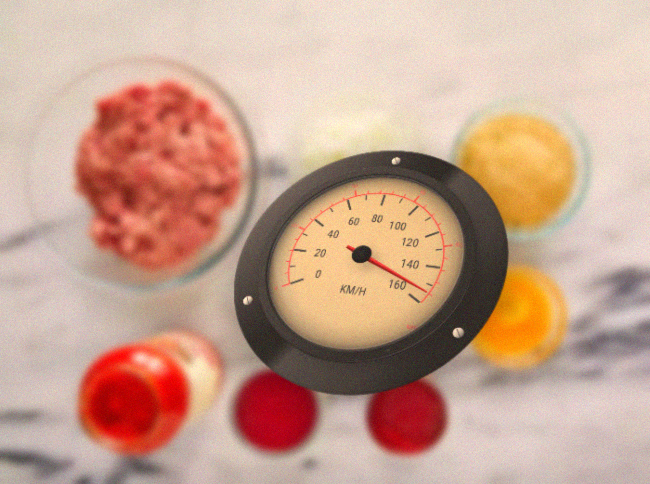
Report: 155km/h
